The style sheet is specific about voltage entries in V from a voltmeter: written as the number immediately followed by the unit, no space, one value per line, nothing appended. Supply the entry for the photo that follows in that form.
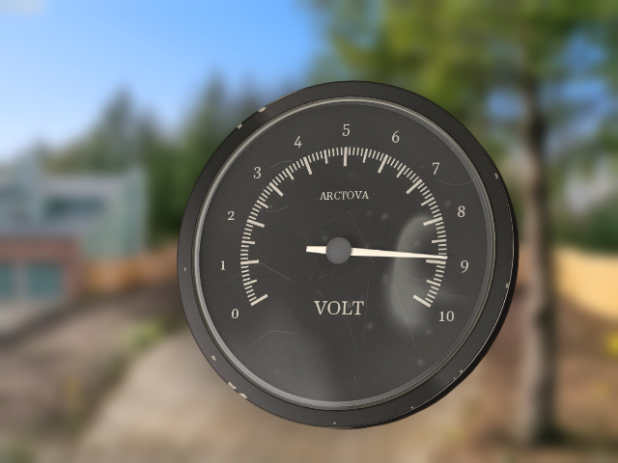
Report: 8.9V
